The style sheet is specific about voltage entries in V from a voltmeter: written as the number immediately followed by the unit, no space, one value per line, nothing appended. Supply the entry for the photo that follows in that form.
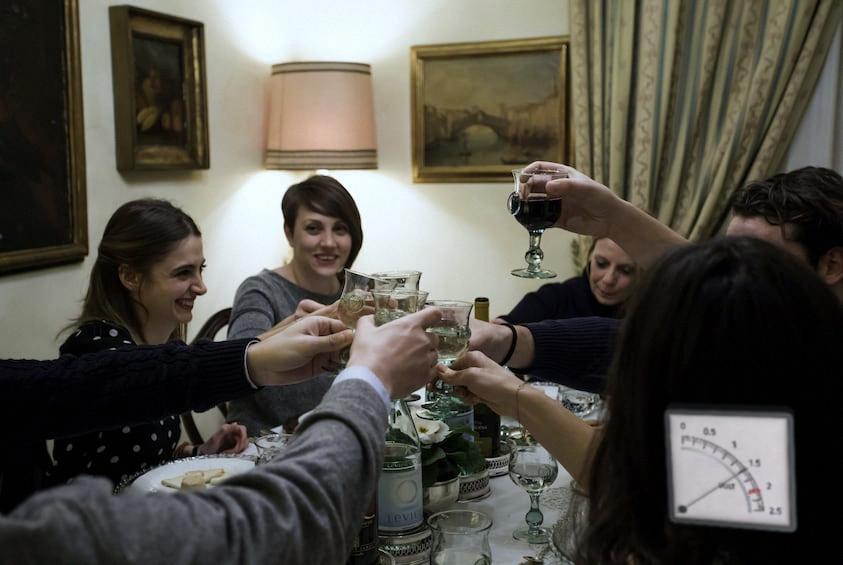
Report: 1.5V
